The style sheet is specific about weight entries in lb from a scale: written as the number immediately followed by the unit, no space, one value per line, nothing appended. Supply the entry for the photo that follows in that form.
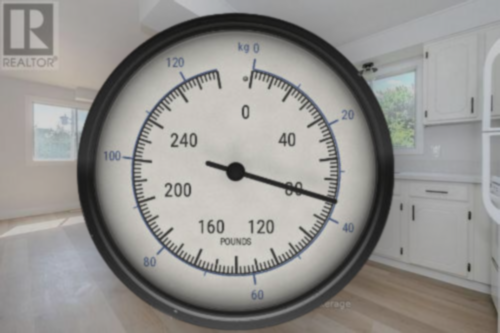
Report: 80lb
